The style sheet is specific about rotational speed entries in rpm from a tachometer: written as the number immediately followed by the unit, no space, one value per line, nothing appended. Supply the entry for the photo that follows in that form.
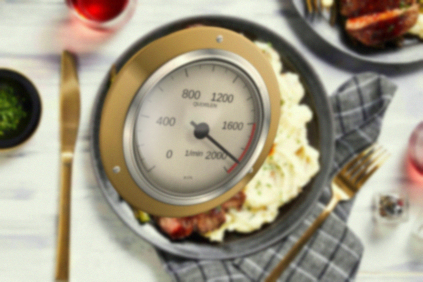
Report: 1900rpm
